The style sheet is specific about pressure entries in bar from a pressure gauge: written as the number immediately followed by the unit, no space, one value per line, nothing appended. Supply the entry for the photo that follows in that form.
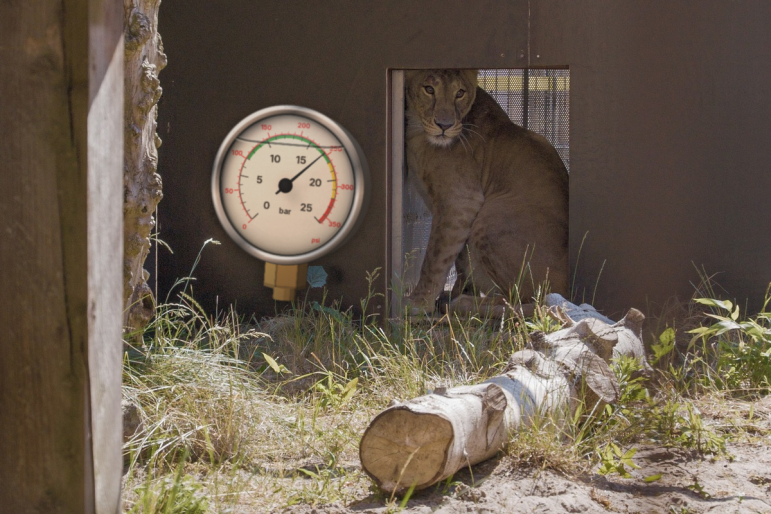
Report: 17bar
